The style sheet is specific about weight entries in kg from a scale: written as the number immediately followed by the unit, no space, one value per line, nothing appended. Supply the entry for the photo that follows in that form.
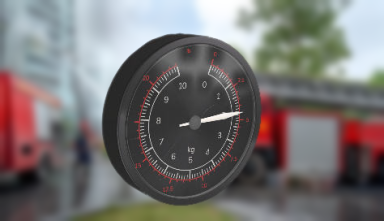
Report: 2kg
